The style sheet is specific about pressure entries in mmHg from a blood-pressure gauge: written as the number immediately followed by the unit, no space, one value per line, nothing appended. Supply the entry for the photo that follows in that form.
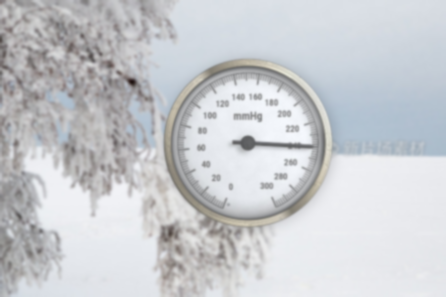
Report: 240mmHg
